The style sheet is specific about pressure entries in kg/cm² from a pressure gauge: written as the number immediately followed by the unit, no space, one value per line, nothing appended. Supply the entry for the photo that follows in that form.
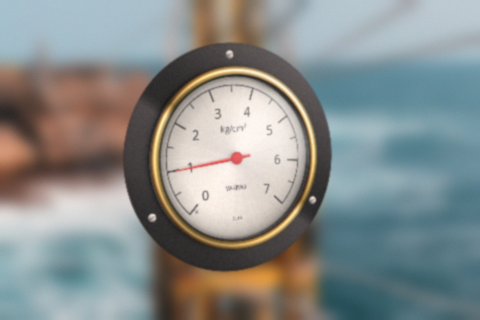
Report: 1kg/cm²
